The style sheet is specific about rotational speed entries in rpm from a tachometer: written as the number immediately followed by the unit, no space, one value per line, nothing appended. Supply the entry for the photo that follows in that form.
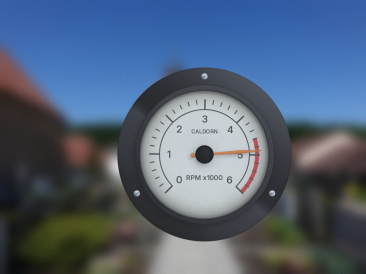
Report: 4900rpm
